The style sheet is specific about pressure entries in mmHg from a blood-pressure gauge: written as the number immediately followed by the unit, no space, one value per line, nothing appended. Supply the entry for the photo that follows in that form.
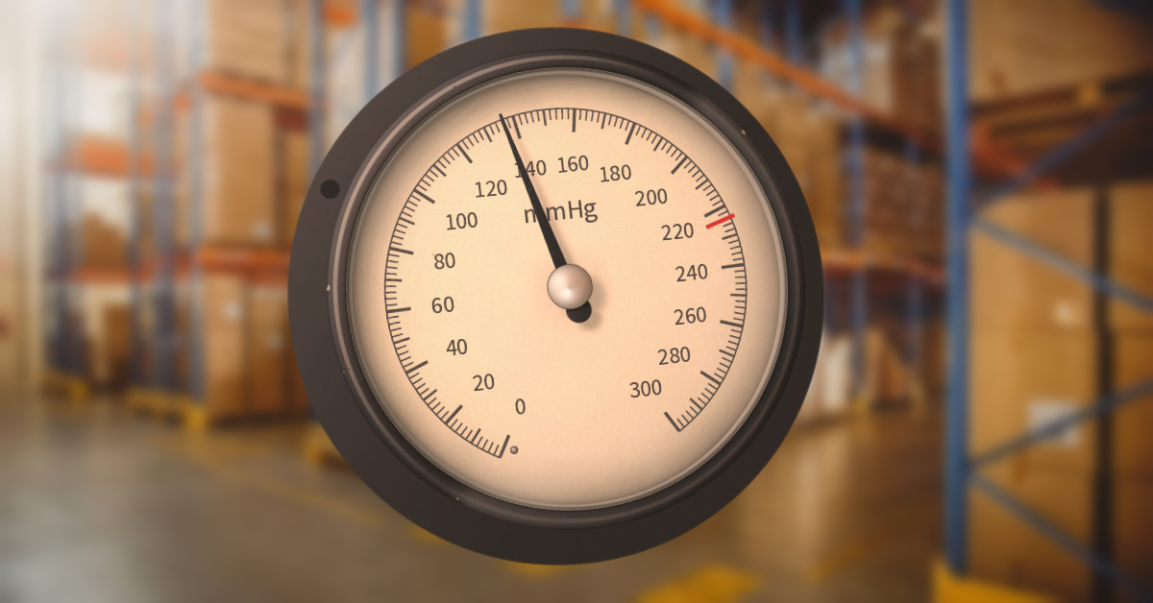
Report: 136mmHg
